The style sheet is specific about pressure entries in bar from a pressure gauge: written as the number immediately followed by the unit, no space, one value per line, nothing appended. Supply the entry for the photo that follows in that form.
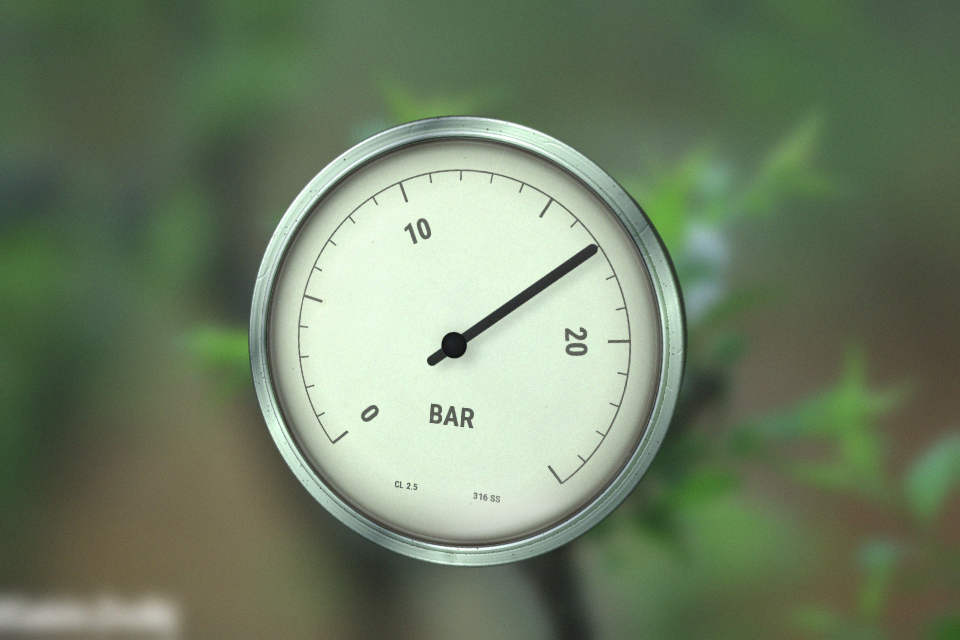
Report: 17bar
